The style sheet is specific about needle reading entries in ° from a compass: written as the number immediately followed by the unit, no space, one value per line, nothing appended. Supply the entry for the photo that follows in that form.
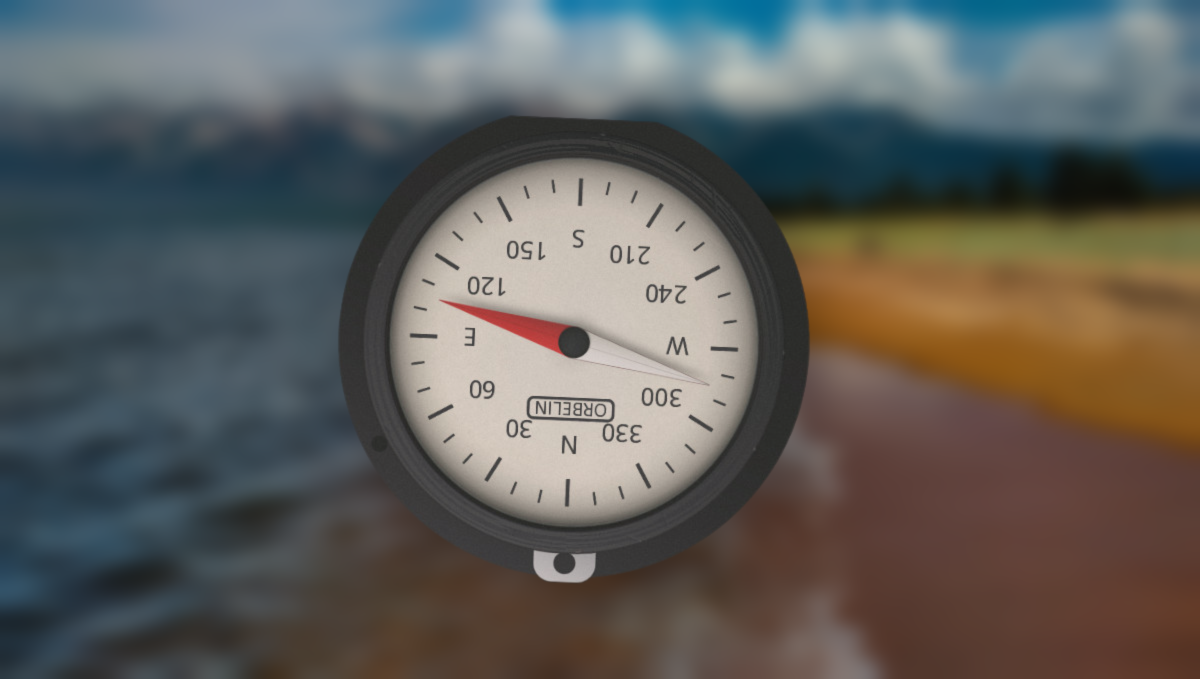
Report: 105°
